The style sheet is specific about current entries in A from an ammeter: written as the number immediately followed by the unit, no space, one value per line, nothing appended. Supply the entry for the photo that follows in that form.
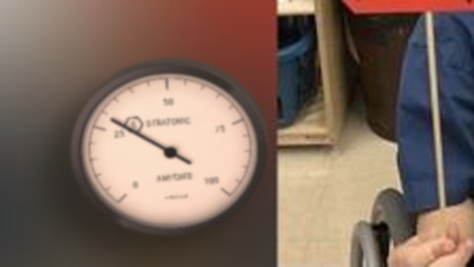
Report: 30A
